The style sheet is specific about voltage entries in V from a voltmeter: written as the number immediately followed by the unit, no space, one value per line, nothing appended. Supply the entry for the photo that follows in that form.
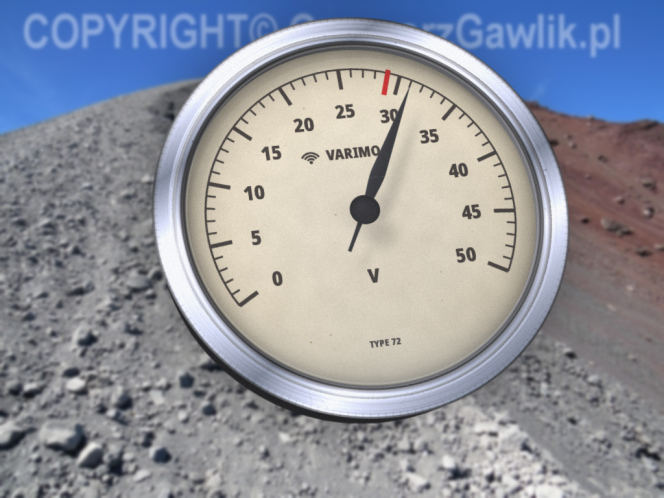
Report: 31V
